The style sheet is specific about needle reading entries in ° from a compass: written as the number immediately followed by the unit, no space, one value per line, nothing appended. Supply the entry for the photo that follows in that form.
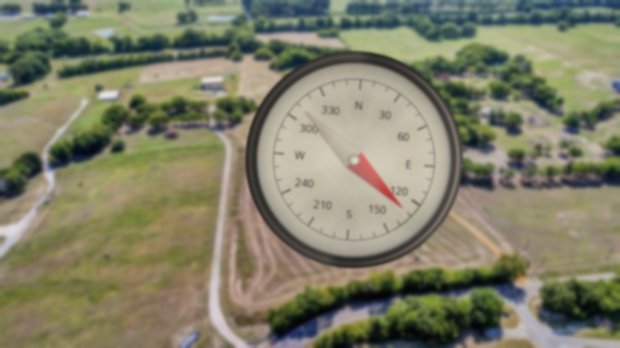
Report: 130°
